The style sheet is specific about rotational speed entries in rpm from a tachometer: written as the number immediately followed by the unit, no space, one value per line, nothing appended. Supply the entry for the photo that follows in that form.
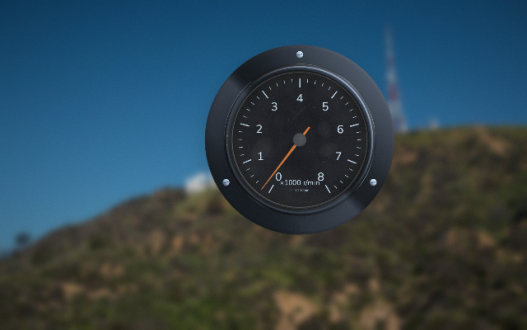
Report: 200rpm
